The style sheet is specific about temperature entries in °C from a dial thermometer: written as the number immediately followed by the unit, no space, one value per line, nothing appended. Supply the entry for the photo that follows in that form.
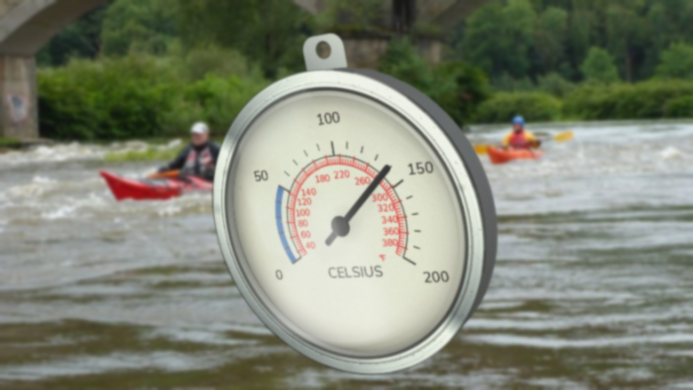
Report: 140°C
